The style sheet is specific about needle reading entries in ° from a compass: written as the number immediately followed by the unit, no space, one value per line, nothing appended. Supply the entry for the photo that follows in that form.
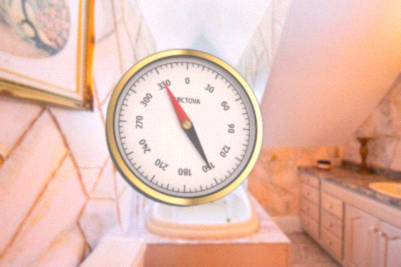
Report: 330°
